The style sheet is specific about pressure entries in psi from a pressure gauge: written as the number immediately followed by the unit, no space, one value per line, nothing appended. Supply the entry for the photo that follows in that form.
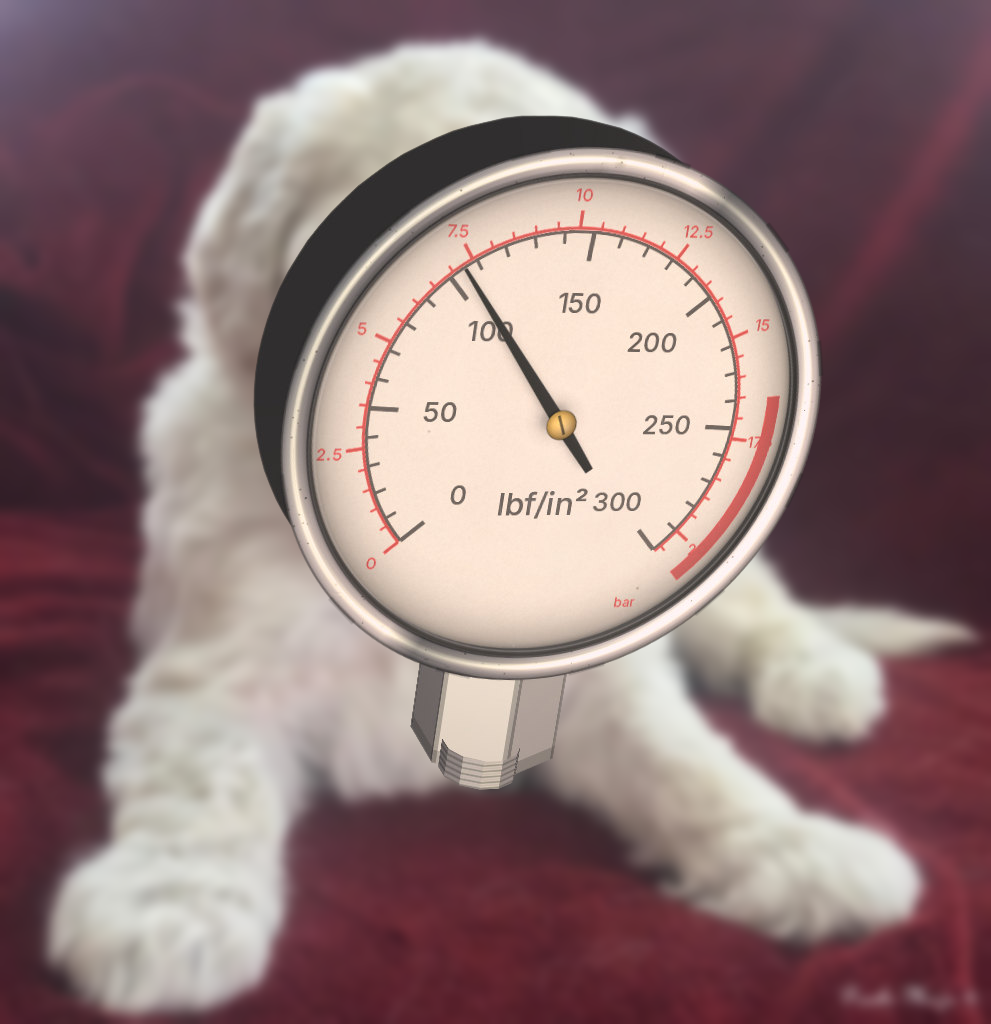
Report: 105psi
